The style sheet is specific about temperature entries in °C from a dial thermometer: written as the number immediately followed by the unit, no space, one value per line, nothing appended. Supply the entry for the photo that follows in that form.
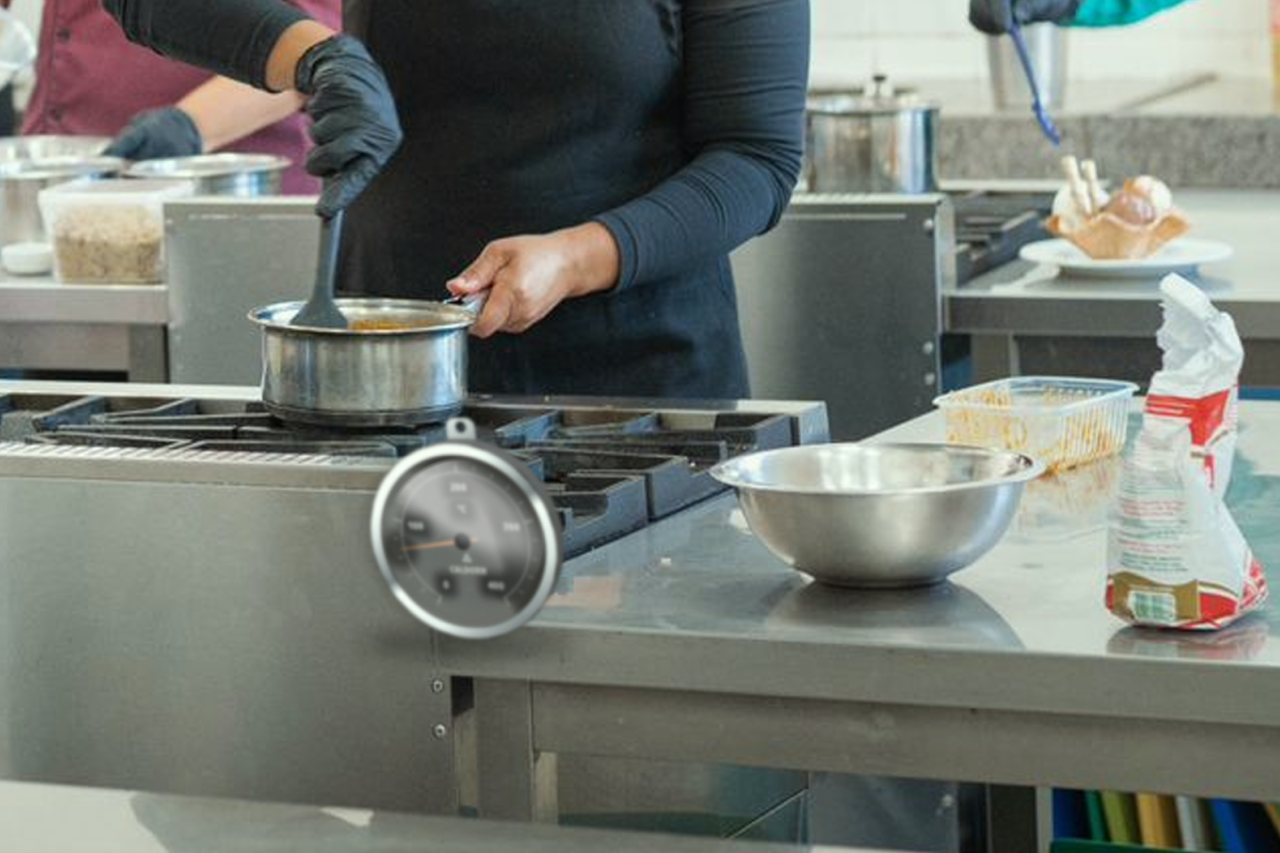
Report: 70°C
